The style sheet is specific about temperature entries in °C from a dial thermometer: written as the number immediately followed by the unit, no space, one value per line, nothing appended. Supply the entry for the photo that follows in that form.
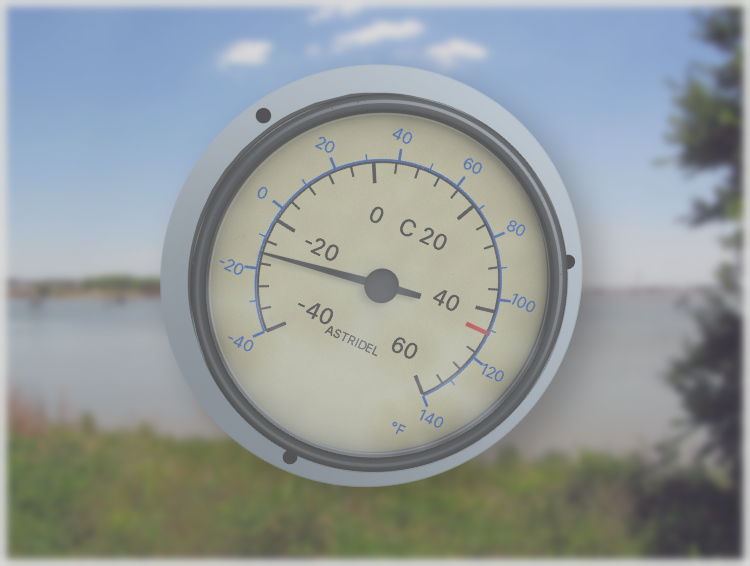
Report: -26°C
